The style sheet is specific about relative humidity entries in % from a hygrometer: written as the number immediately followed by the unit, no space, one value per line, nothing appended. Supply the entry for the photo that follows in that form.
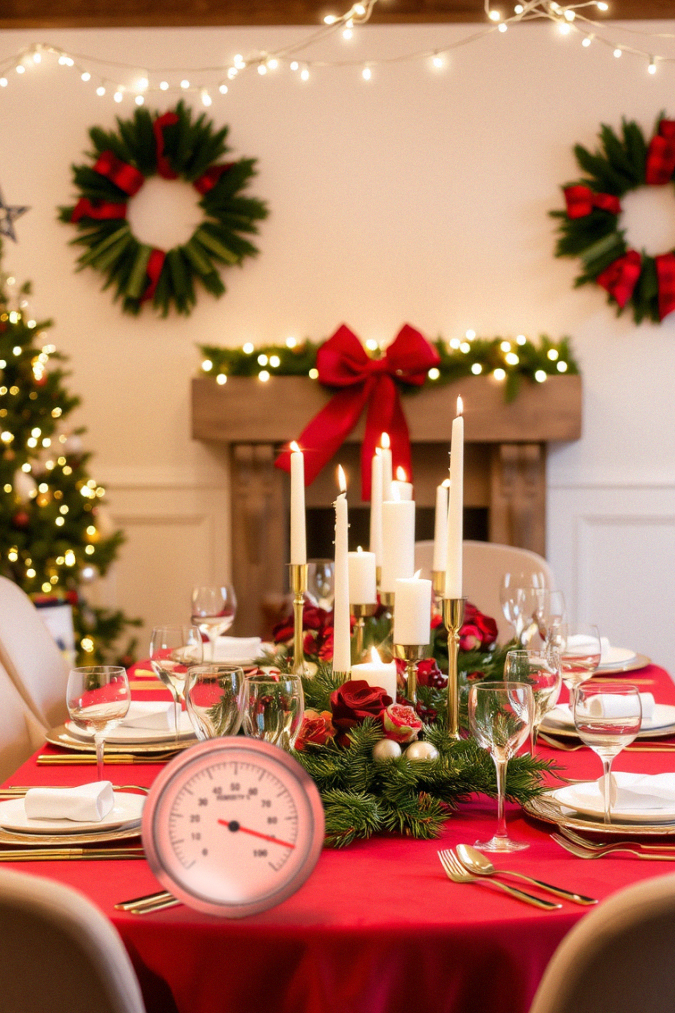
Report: 90%
